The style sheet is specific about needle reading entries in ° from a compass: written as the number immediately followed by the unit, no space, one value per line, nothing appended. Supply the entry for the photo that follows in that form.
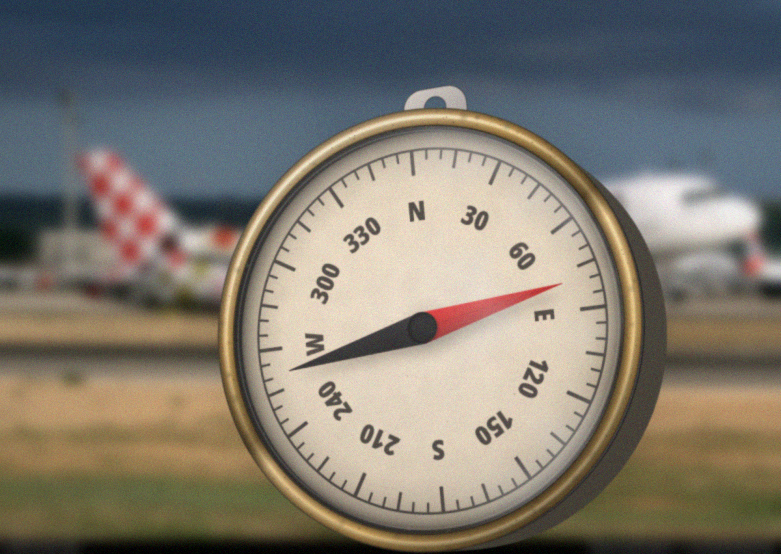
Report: 80°
